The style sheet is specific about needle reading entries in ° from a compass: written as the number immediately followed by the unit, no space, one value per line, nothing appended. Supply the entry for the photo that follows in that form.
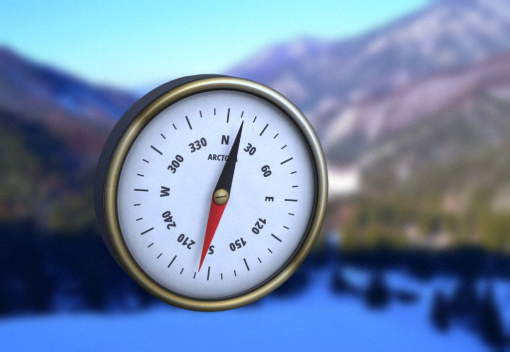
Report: 190°
